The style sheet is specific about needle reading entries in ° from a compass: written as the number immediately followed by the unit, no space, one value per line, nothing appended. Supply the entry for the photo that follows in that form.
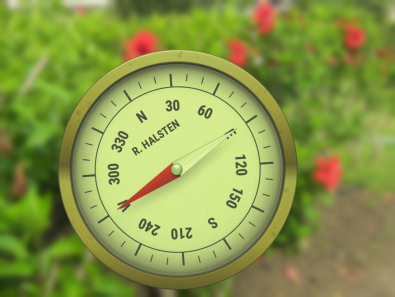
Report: 270°
